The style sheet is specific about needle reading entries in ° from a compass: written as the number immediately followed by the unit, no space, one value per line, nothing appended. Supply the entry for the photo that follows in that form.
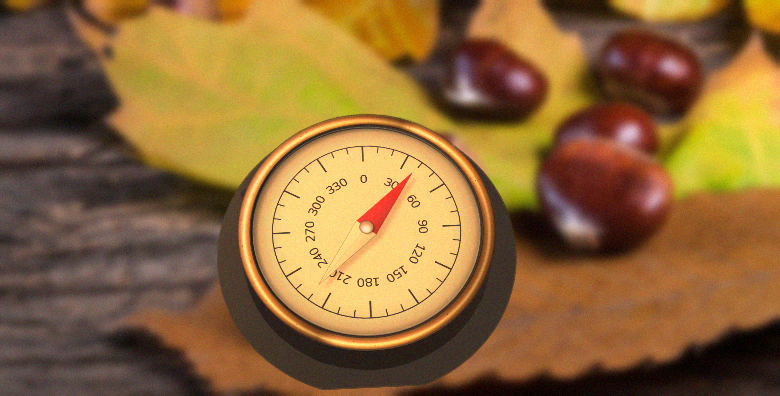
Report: 40°
